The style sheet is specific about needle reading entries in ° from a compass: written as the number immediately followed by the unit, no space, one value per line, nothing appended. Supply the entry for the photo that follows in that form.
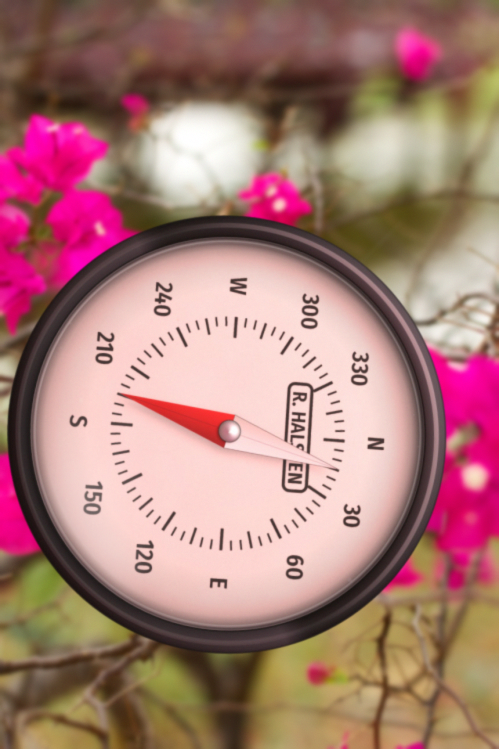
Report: 195°
